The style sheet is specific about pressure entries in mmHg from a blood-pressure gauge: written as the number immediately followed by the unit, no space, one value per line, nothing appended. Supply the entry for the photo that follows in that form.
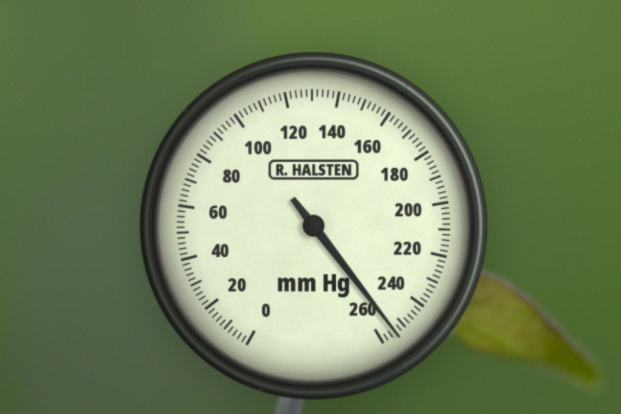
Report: 254mmHg
